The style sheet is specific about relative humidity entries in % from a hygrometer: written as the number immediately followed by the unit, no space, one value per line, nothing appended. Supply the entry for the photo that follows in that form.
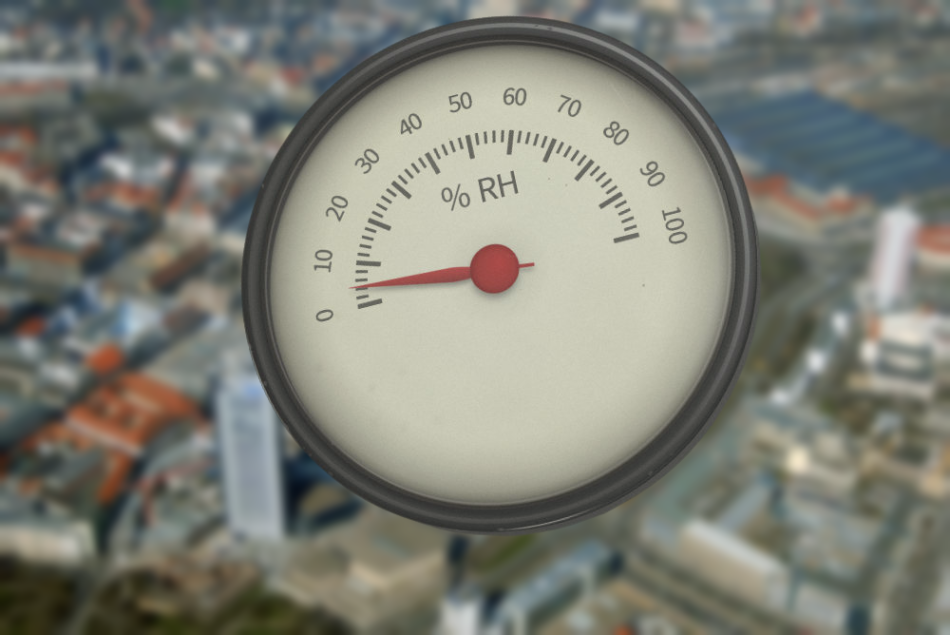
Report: 4%
